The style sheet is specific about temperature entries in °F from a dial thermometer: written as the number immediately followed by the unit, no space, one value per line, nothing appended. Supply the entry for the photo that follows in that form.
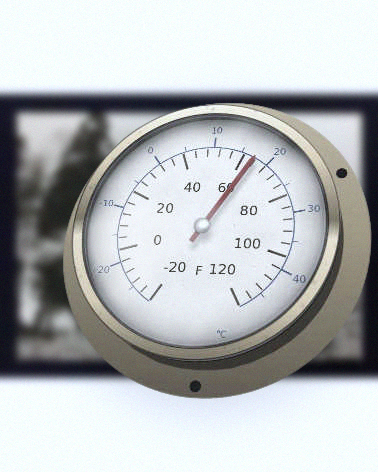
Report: 64°F
